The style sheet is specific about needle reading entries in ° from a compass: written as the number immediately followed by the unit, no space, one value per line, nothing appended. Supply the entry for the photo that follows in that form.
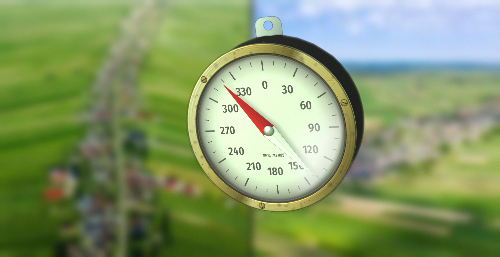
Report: 320°
